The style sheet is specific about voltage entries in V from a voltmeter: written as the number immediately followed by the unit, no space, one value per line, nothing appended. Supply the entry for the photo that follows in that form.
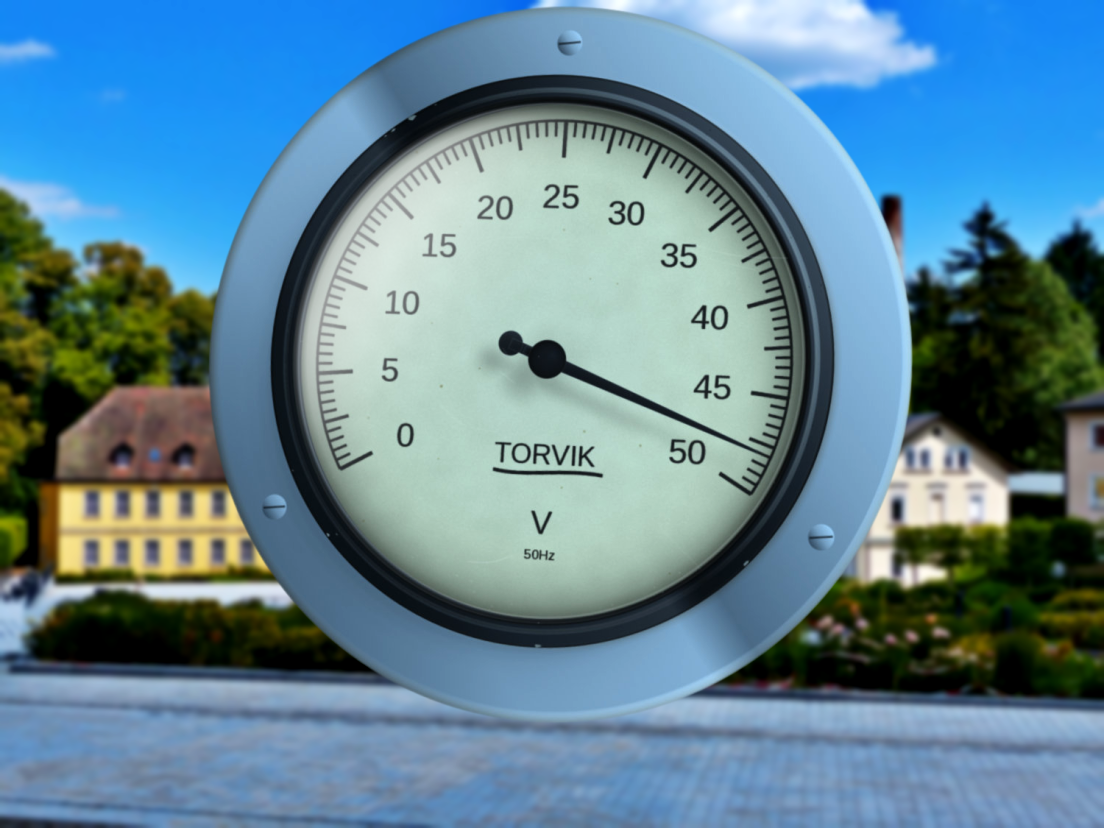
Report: 48V
